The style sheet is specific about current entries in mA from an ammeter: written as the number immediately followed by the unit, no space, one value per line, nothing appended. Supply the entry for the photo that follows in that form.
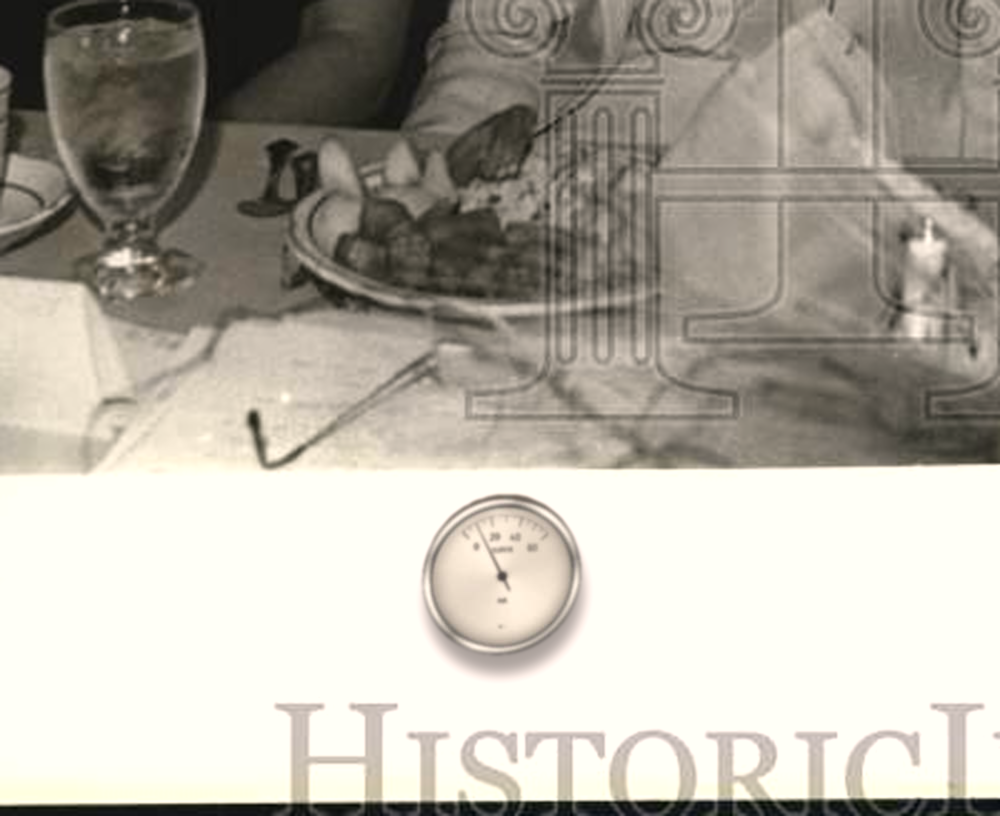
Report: 10mA
